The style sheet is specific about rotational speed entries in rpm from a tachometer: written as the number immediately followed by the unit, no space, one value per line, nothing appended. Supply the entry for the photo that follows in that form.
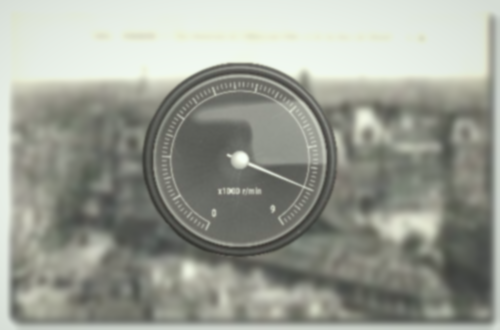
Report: 8000rpm
